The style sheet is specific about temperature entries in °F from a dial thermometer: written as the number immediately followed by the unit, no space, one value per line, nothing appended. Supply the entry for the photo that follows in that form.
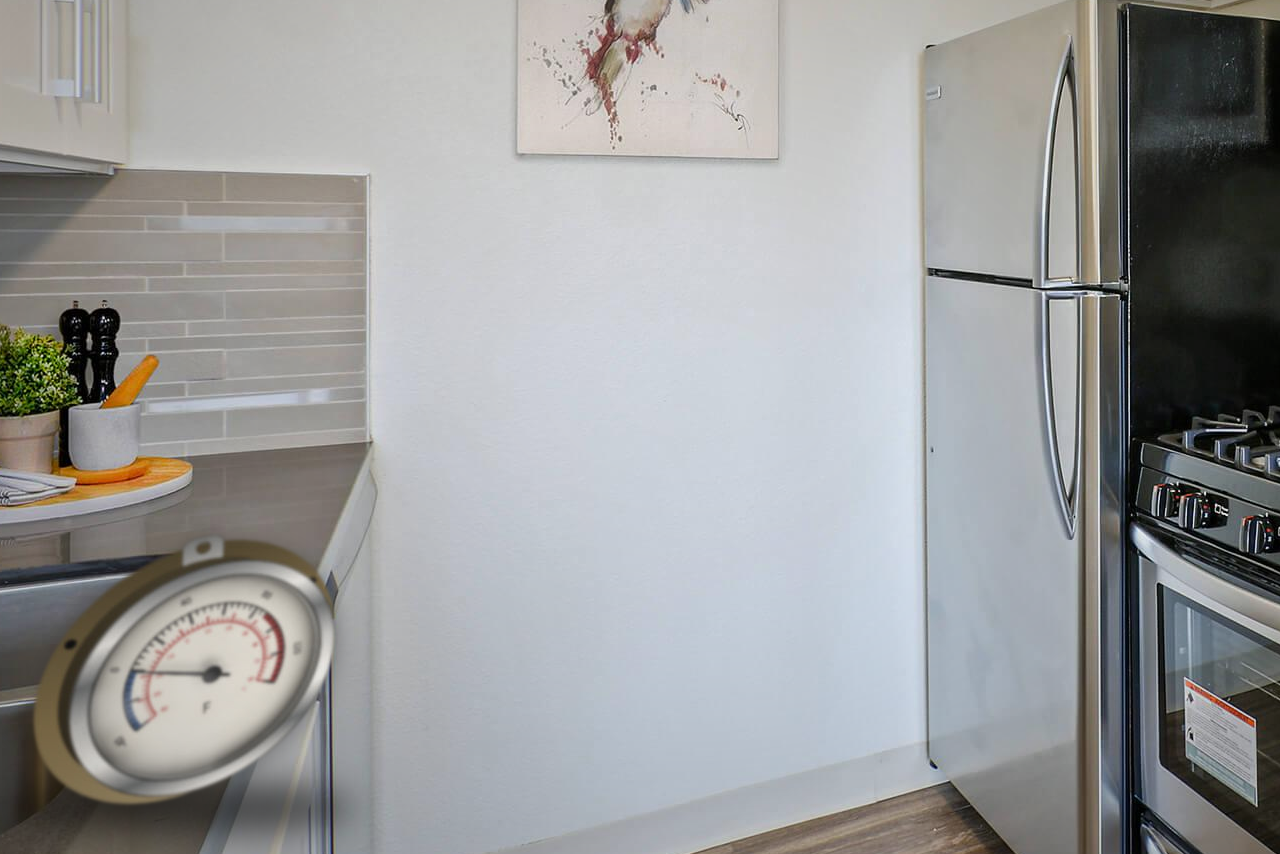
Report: 0°F
